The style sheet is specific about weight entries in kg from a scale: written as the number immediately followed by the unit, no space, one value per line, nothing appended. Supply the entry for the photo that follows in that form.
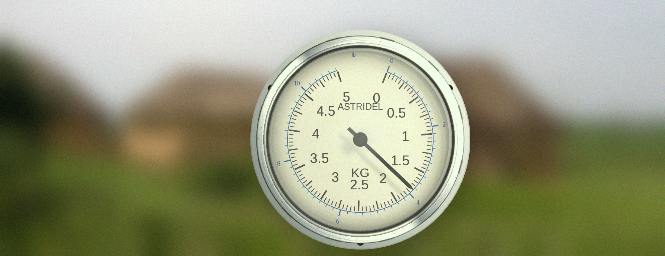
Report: 1.75kg
